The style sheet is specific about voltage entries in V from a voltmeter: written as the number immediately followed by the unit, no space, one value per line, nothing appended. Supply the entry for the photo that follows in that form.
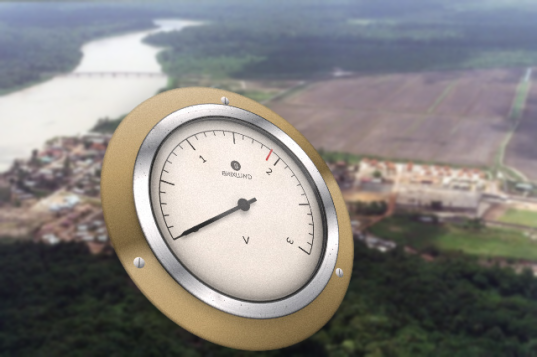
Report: 0V
